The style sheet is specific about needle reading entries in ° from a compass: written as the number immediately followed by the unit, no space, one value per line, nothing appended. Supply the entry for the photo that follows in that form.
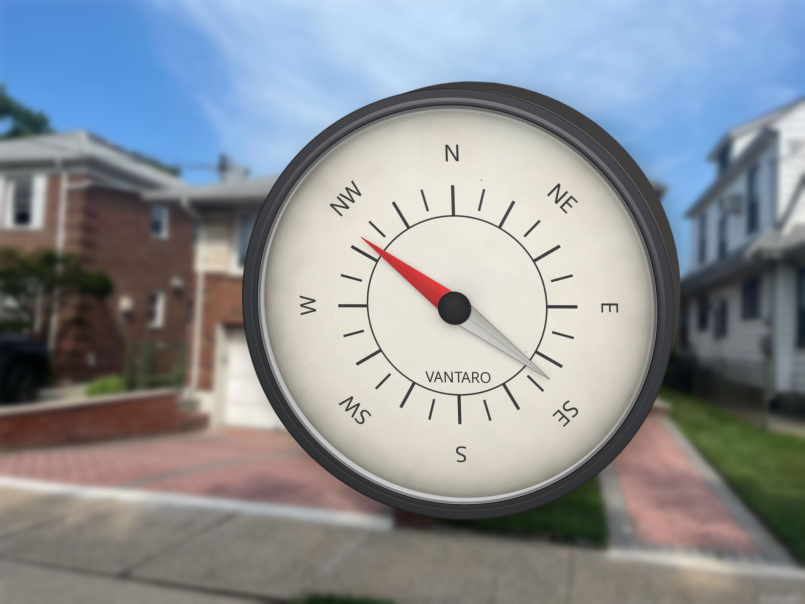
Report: 307.5°
